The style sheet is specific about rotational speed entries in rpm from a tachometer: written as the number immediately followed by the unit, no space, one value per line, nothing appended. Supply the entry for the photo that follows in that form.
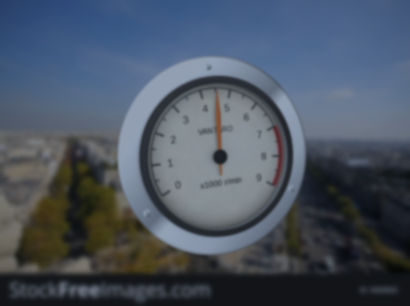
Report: 4500rpm
